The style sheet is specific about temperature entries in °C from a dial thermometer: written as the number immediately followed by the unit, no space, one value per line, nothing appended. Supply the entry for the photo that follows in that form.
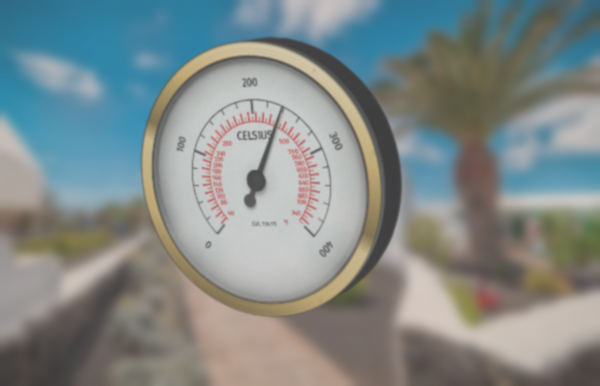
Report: 240°C
